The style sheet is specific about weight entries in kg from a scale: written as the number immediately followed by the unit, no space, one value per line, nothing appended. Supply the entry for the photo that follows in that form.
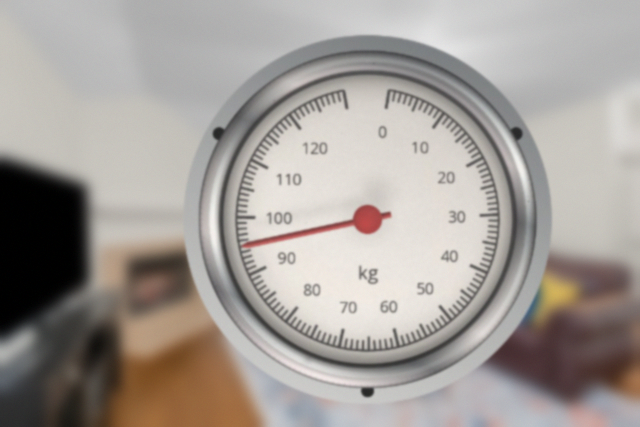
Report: 95kg
